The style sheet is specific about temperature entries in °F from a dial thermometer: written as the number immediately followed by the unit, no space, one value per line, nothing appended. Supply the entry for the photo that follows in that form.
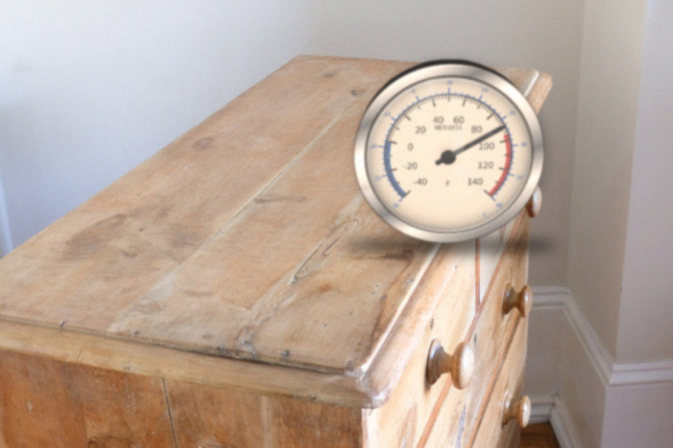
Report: 90°F
